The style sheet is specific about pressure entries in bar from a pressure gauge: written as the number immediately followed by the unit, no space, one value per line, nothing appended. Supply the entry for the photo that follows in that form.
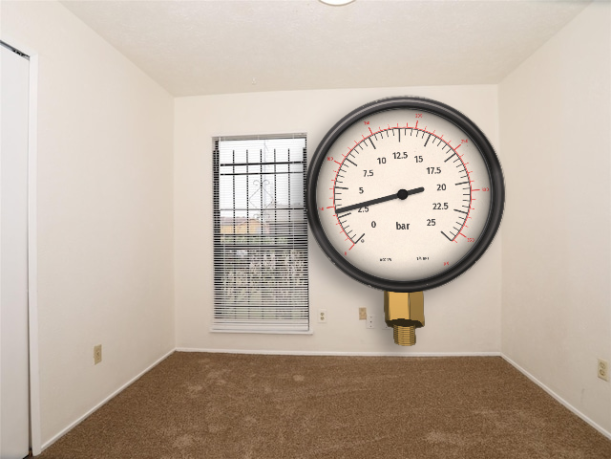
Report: 3bar
